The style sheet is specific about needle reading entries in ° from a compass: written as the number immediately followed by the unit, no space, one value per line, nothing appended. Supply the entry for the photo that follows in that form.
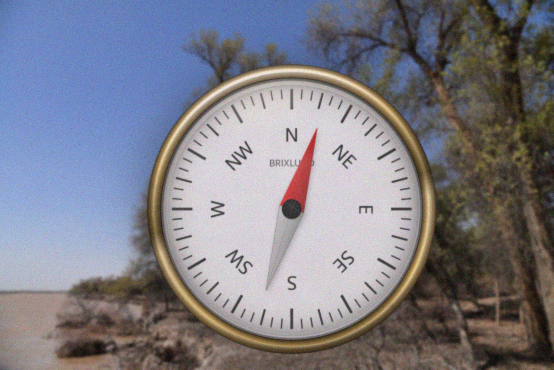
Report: 17.5°
